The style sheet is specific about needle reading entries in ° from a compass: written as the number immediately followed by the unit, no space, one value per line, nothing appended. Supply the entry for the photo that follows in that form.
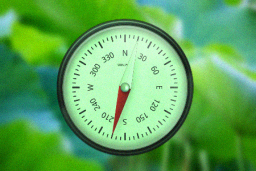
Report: 195°
